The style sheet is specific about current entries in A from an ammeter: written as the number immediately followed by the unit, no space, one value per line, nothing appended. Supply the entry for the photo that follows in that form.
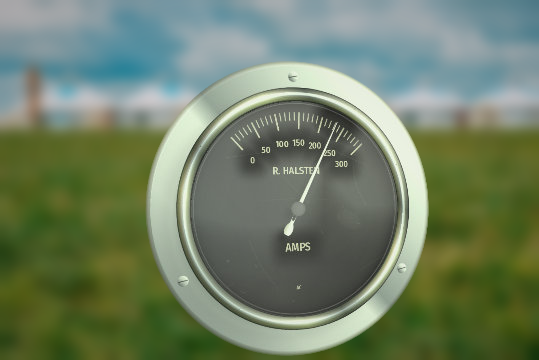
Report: 230A
